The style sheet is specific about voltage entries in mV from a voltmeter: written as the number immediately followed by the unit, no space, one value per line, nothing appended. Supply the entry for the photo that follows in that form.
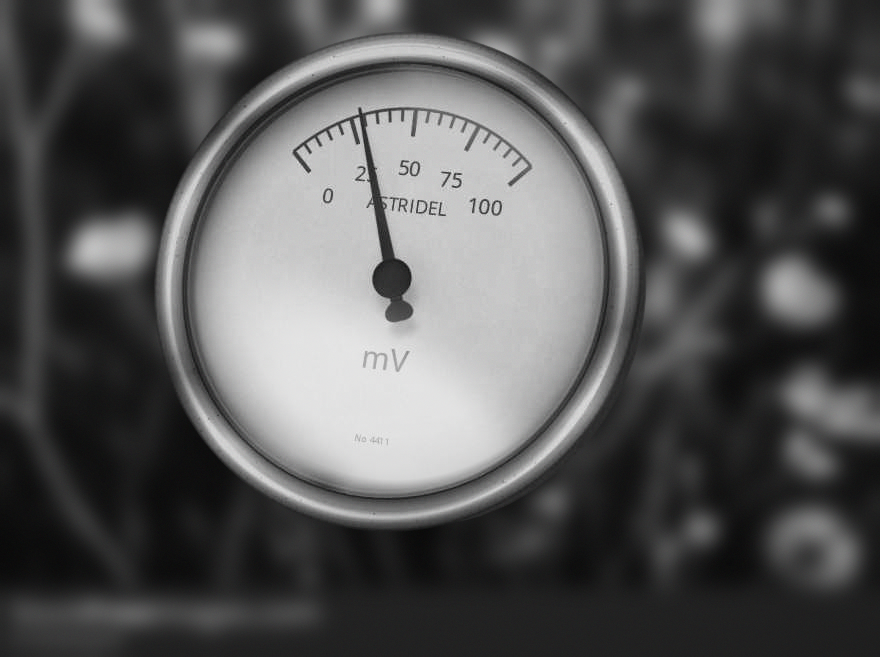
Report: 30mV
